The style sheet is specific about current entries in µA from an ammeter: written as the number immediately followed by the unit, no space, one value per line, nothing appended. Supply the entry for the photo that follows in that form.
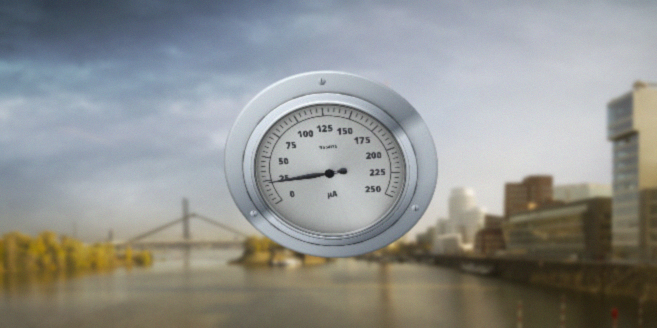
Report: 25µA
